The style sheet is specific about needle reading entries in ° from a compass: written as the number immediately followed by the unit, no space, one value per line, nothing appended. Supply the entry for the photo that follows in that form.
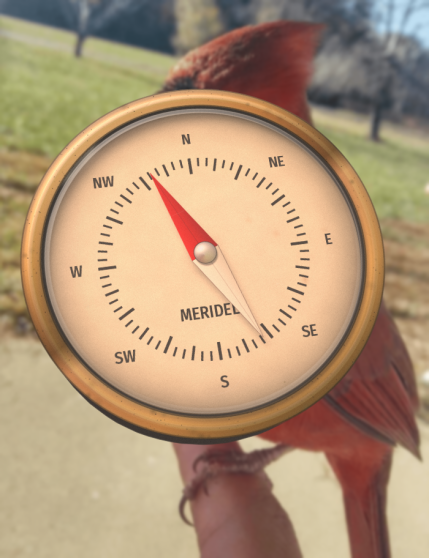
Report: 335°
